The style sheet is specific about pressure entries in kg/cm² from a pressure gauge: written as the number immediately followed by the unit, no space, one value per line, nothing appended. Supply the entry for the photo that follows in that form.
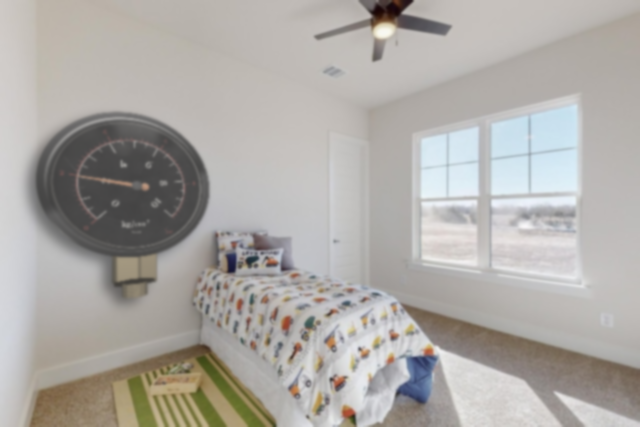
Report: 2kg/cm²
